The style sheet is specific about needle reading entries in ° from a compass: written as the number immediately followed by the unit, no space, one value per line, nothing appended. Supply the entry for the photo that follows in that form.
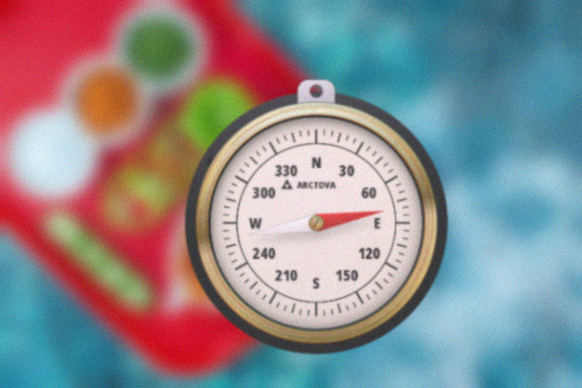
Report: 80°
